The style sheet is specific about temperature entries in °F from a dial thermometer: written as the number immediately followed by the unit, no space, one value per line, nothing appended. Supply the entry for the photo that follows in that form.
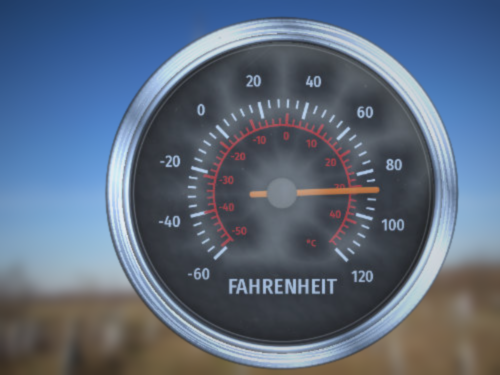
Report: 88°F
